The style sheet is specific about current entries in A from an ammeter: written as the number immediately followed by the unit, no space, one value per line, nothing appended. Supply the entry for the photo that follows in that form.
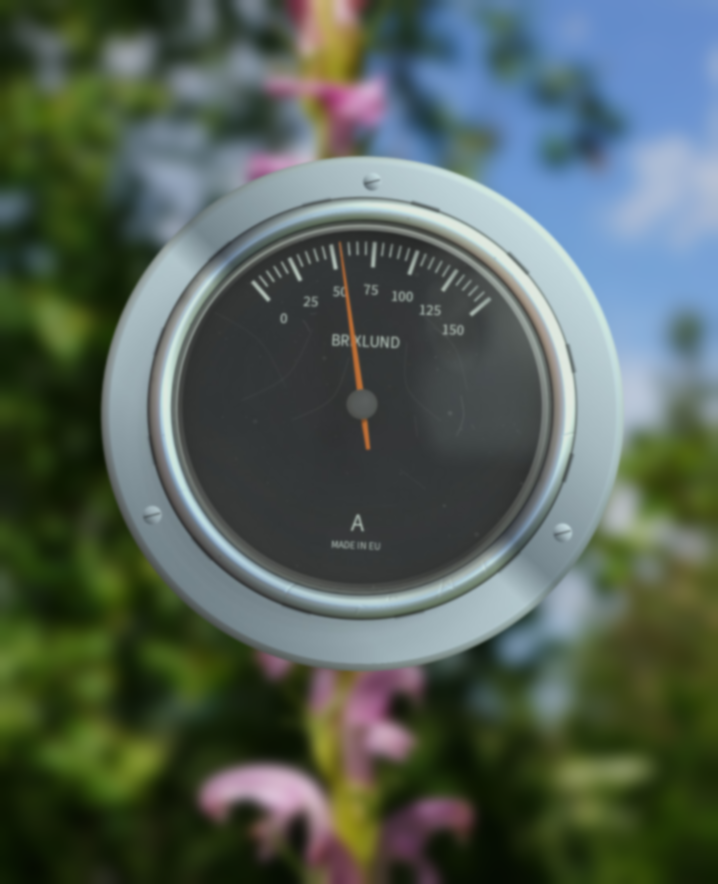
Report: 55A
